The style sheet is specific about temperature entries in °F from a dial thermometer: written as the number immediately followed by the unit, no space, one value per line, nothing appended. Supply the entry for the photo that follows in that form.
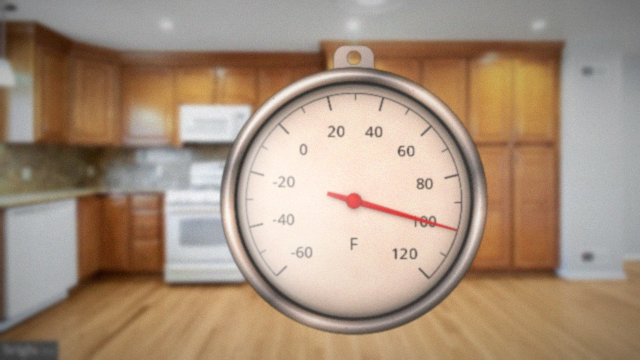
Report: 100°F
